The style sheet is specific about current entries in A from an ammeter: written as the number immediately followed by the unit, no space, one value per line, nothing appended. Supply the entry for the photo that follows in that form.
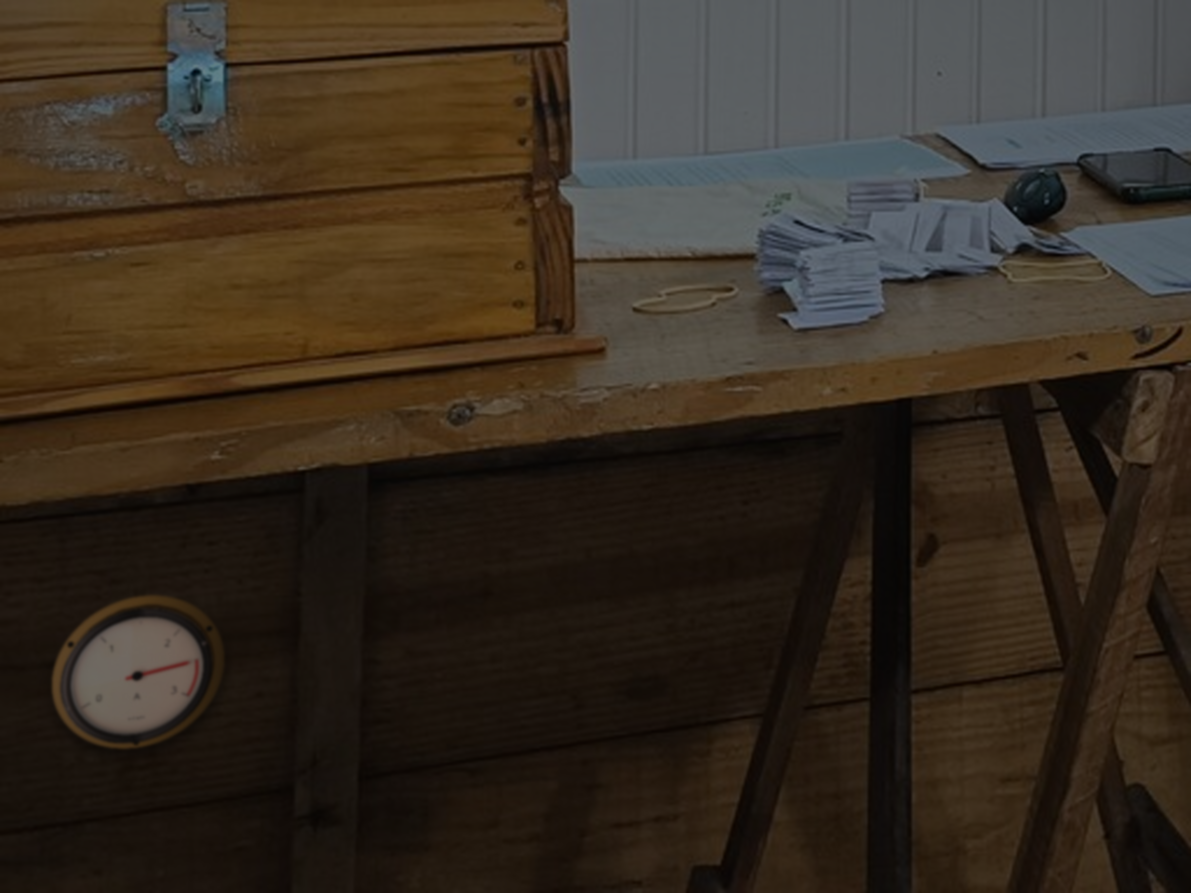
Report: 2.5A
